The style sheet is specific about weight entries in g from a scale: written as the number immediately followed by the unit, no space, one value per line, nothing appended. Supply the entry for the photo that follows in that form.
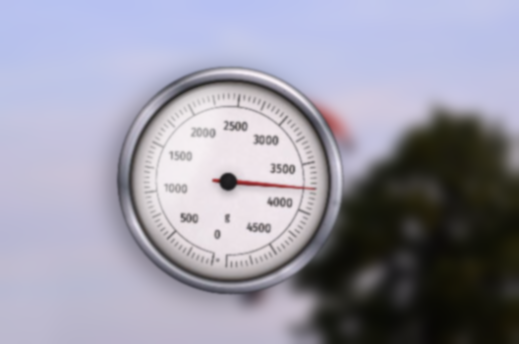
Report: 3750g
